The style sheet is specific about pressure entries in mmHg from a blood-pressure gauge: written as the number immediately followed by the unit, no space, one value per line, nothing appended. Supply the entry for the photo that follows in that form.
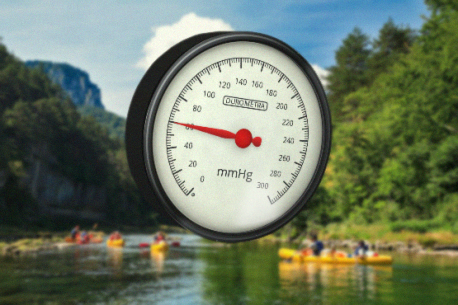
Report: 60mmHg
